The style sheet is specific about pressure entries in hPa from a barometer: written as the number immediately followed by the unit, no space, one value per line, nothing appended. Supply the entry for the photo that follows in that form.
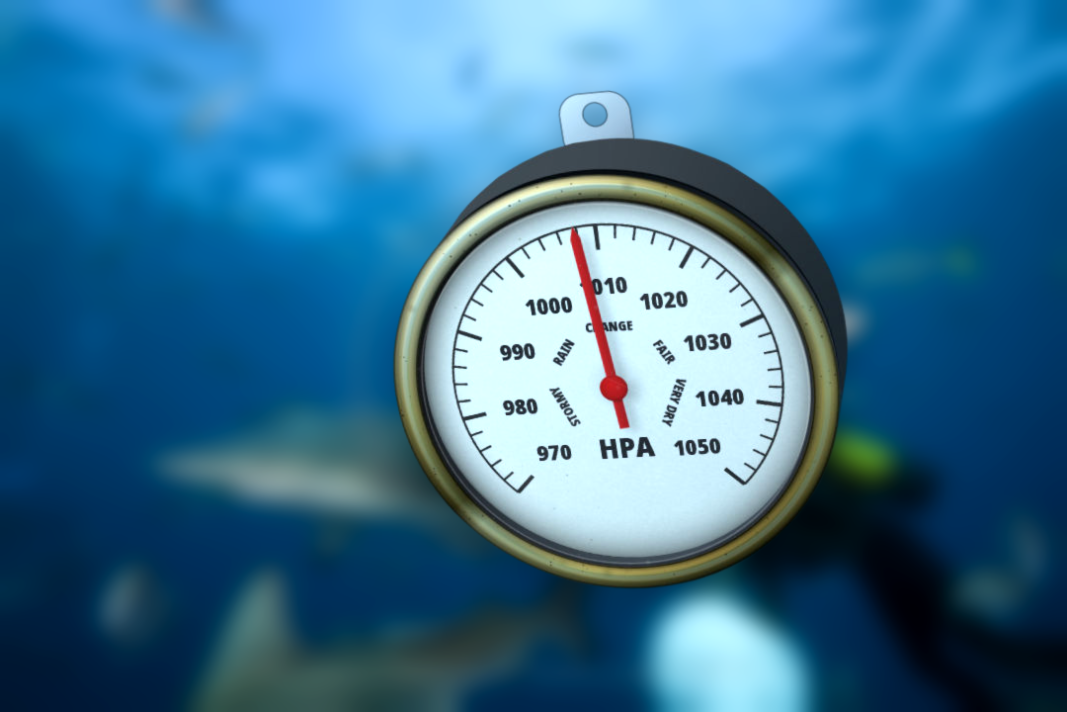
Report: 1008hPa
